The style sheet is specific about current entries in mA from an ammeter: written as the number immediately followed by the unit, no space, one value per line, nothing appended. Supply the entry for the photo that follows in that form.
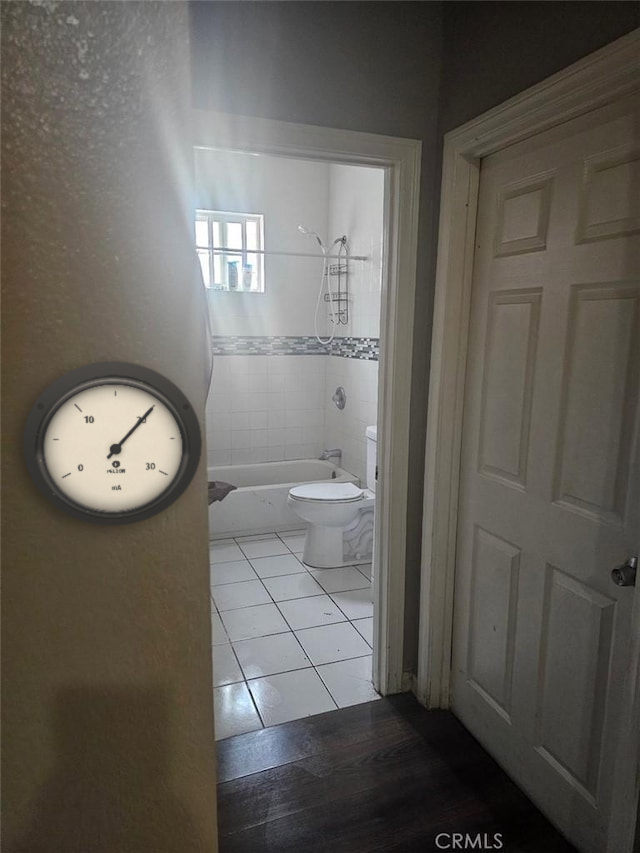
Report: 20mA
